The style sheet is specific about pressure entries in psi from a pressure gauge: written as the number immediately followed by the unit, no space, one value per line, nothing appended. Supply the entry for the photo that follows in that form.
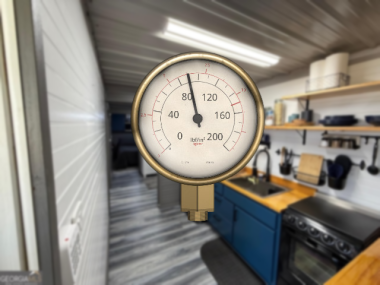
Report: 90psi
